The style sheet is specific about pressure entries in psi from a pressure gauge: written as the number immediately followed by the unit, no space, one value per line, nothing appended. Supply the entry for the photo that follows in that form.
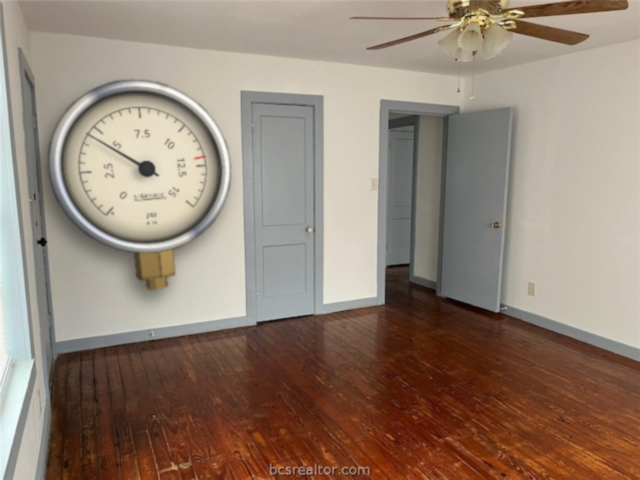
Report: 4.5psi
